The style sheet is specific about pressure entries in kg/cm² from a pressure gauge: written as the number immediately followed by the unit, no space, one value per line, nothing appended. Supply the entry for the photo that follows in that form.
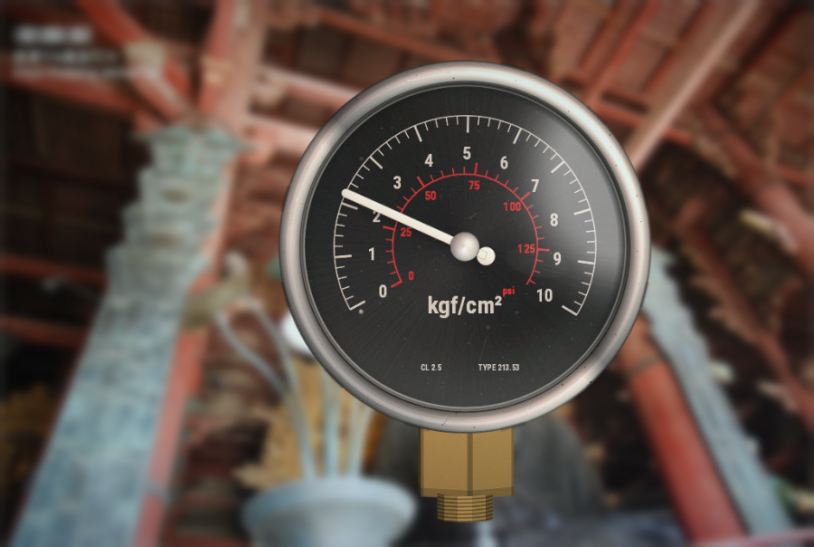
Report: 2.2kg/cm²
